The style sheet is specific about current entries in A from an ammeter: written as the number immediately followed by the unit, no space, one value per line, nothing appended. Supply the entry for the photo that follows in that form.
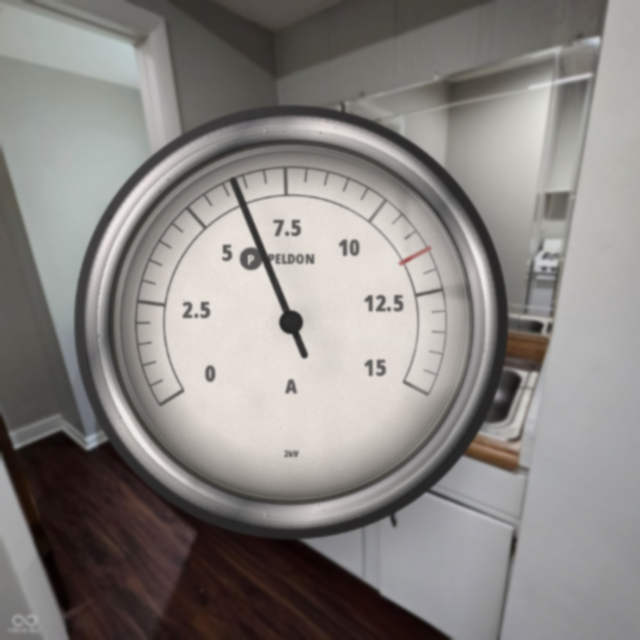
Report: 6.25A
